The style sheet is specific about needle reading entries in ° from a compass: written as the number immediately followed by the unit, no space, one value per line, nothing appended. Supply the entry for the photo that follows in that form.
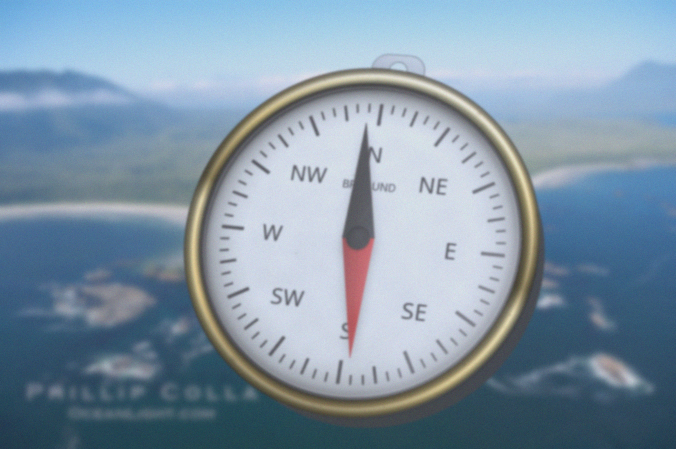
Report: 175°
